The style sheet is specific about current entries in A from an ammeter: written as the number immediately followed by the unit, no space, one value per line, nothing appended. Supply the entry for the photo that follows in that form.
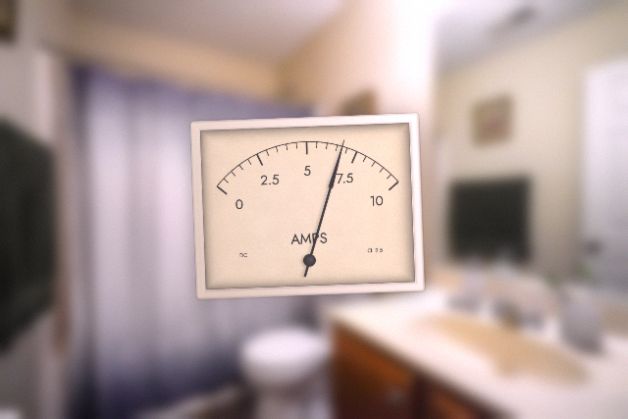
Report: 6.75A
